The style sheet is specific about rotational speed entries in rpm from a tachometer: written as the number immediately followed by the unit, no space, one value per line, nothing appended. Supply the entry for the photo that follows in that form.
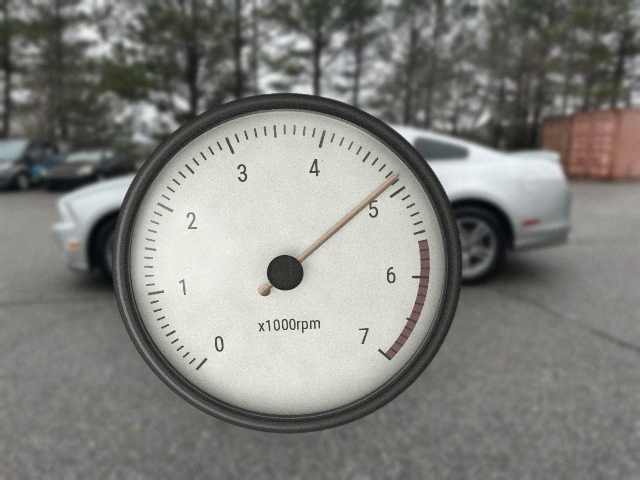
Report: 4850rpm
